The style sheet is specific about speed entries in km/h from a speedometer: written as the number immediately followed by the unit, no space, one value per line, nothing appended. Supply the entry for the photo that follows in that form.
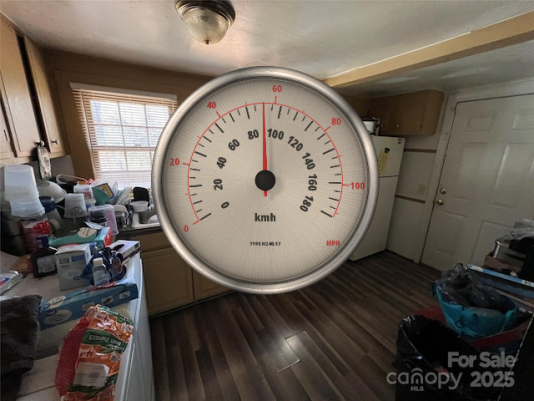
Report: 90km/h
